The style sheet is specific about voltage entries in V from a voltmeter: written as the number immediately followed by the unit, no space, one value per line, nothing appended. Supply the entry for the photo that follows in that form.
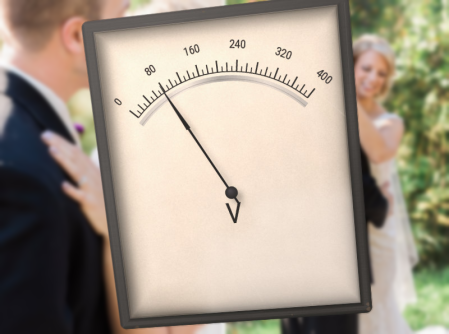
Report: 80V
